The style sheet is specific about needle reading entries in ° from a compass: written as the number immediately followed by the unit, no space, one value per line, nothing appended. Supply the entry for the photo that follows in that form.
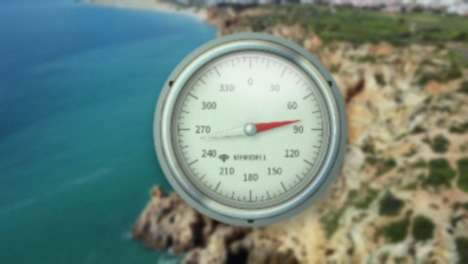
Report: 80°
